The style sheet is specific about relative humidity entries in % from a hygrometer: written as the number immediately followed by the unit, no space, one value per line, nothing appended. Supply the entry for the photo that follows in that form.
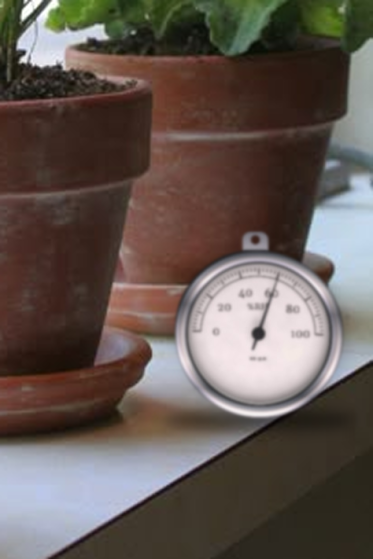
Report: 60%
